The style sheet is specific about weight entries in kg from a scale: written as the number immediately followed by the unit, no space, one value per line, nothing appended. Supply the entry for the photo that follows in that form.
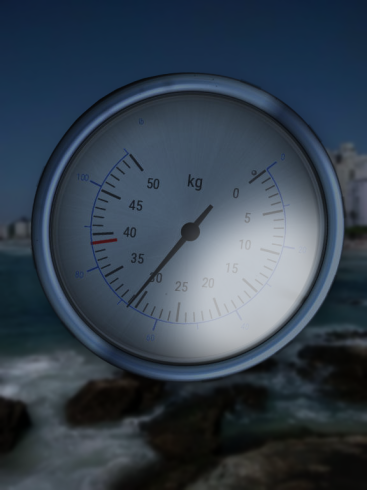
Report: 31kg
